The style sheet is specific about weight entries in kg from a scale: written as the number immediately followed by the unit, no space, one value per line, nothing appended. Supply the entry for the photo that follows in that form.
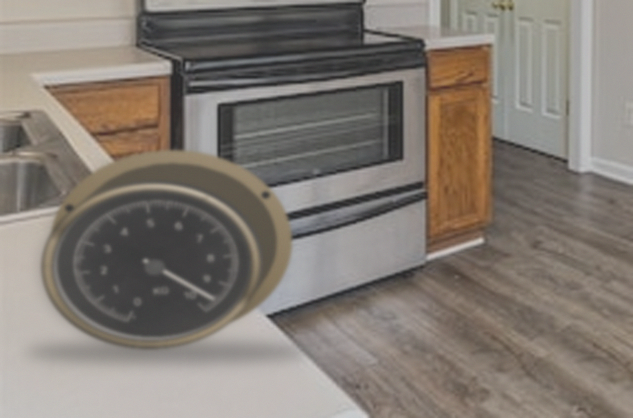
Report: 9.5kg
